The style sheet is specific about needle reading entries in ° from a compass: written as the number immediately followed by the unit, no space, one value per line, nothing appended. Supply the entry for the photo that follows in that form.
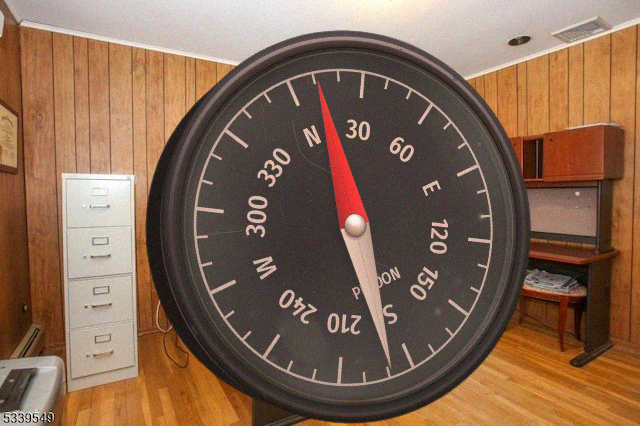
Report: 10°
